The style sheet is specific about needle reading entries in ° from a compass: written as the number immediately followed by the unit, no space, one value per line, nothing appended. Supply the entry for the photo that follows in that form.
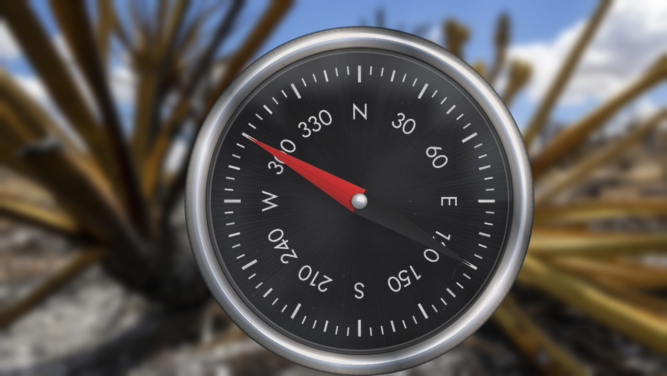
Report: 300°
